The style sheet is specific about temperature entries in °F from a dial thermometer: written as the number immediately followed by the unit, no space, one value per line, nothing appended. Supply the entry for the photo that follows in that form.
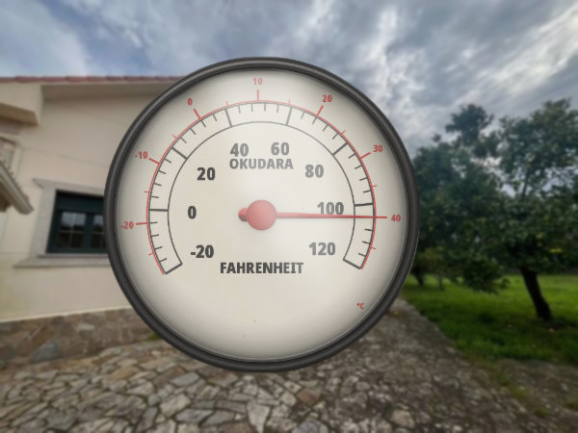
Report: 104°F
